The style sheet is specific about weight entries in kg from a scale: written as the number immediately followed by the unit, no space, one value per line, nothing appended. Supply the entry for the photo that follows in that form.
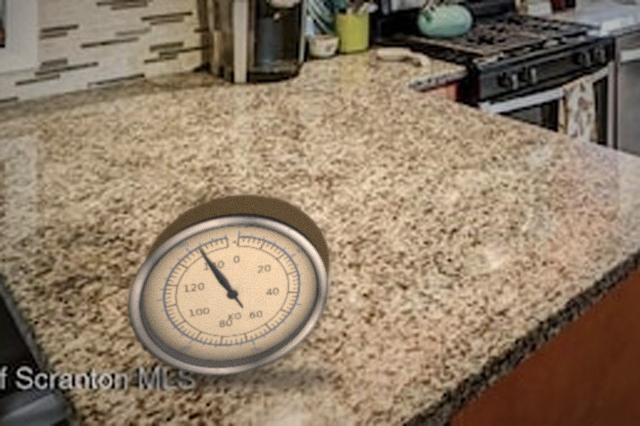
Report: 140kg
